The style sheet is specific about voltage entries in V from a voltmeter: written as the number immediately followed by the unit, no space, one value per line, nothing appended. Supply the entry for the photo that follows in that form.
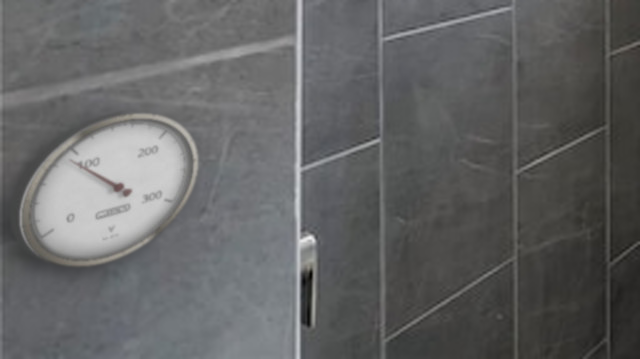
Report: 90V
